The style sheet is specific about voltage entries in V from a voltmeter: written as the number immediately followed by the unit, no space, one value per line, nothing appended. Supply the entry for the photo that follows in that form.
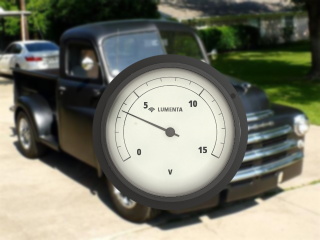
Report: 3.5V
